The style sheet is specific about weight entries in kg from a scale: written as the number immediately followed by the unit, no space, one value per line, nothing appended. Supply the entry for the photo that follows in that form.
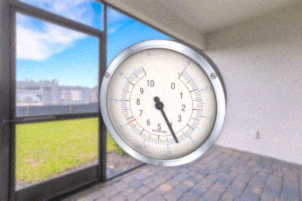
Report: 4kg
